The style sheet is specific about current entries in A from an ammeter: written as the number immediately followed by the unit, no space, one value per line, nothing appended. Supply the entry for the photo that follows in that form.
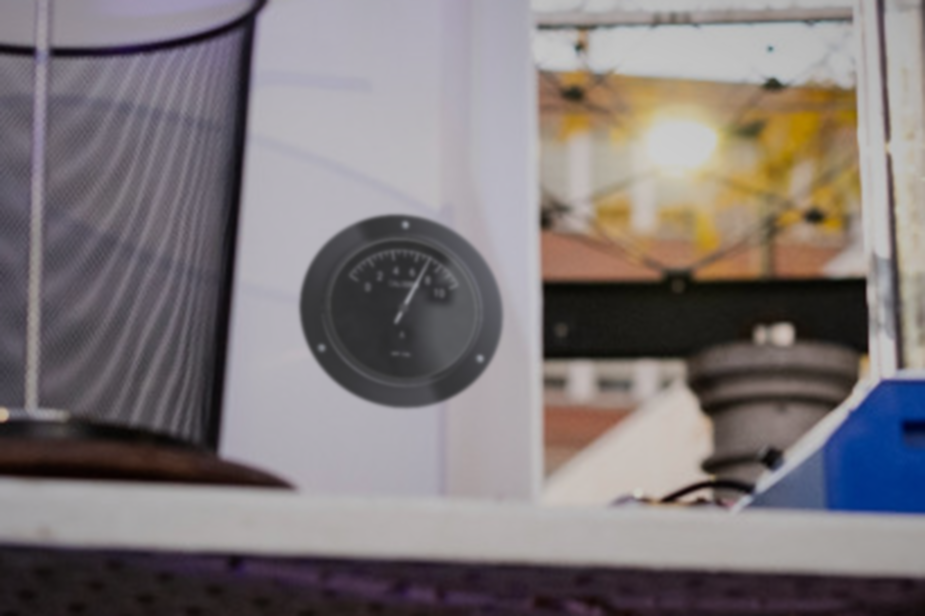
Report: 7A
